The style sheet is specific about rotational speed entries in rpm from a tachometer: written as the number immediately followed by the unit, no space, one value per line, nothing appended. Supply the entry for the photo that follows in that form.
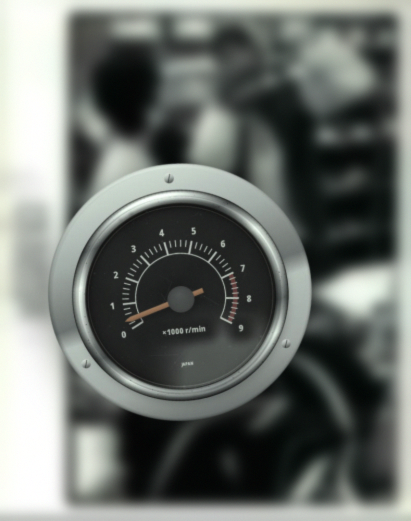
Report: 400rpm
